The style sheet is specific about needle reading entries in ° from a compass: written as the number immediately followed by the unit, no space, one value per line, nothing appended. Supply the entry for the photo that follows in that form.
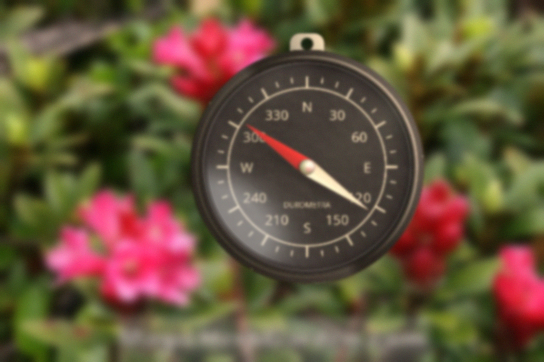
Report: 305°
